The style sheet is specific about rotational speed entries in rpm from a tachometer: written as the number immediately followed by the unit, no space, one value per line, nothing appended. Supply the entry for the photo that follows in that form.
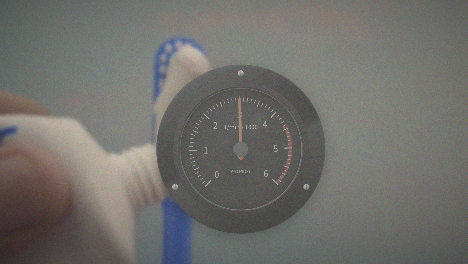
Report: 3000rpm
